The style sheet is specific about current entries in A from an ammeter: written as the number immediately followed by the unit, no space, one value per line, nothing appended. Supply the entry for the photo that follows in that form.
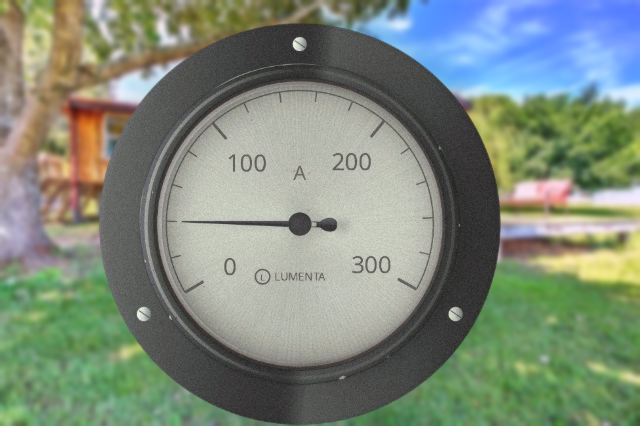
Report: 40A
